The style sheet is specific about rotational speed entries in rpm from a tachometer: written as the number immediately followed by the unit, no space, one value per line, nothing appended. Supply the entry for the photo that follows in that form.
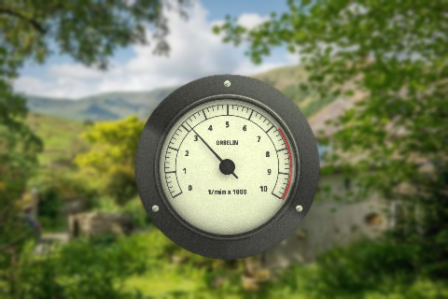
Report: 3200rpm
